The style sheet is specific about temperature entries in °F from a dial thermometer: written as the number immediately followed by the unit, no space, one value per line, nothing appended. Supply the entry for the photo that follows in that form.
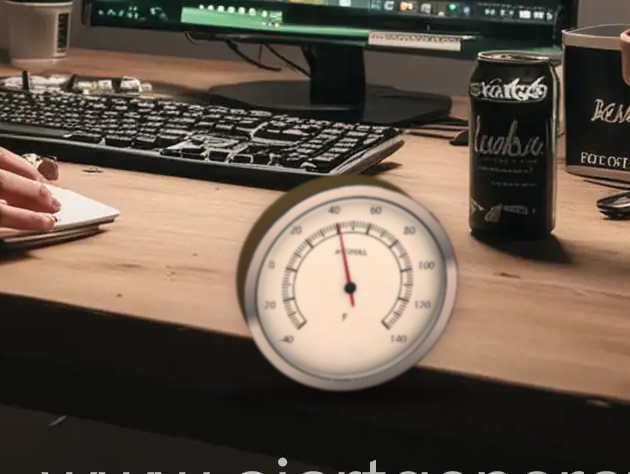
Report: 40°F
